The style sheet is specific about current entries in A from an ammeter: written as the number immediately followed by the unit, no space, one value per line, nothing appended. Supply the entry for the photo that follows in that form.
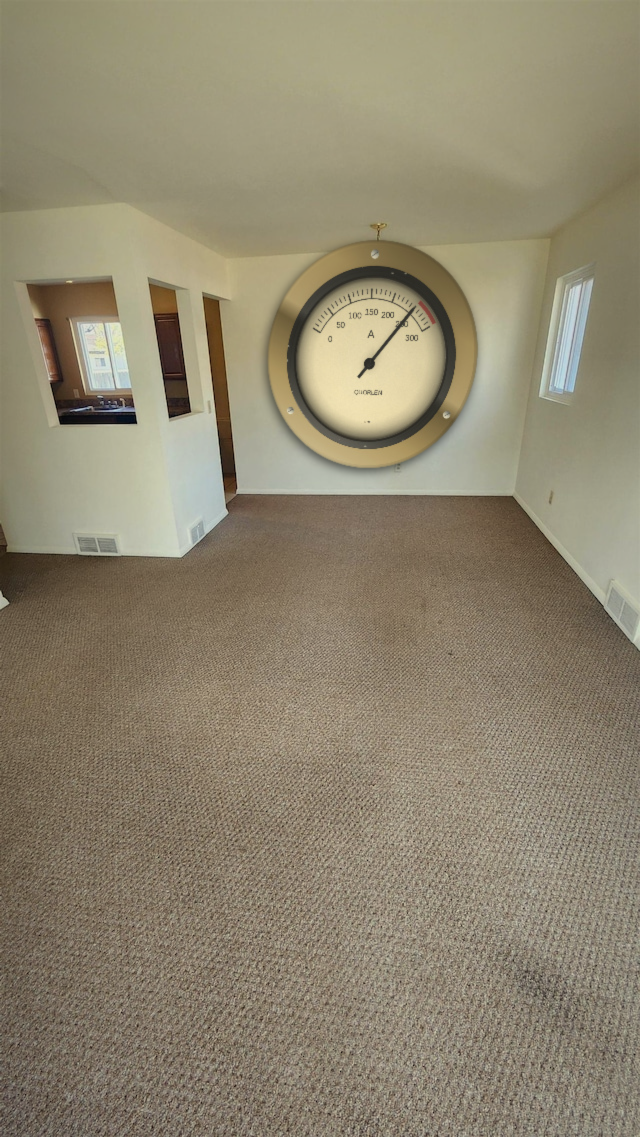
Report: 250A
